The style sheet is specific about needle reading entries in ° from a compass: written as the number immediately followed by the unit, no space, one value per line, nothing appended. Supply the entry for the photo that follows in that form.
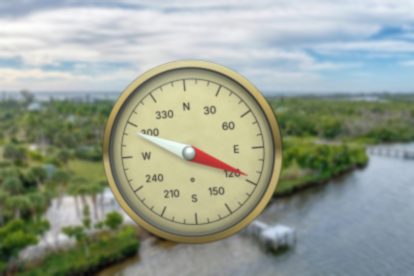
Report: 115°
